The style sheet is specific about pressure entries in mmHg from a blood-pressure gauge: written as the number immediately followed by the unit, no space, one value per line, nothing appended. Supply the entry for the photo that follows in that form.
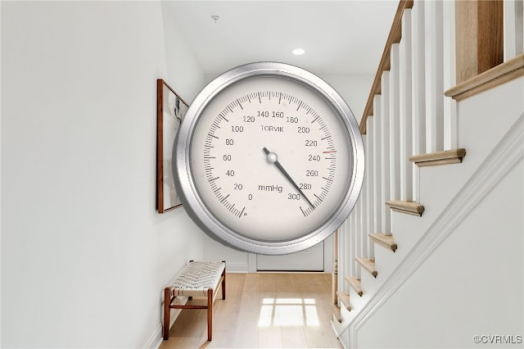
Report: 290mmHg
